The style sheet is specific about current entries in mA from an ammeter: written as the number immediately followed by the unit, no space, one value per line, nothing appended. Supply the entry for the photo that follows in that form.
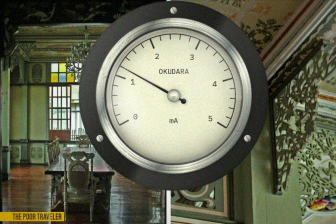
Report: 1.2mA
